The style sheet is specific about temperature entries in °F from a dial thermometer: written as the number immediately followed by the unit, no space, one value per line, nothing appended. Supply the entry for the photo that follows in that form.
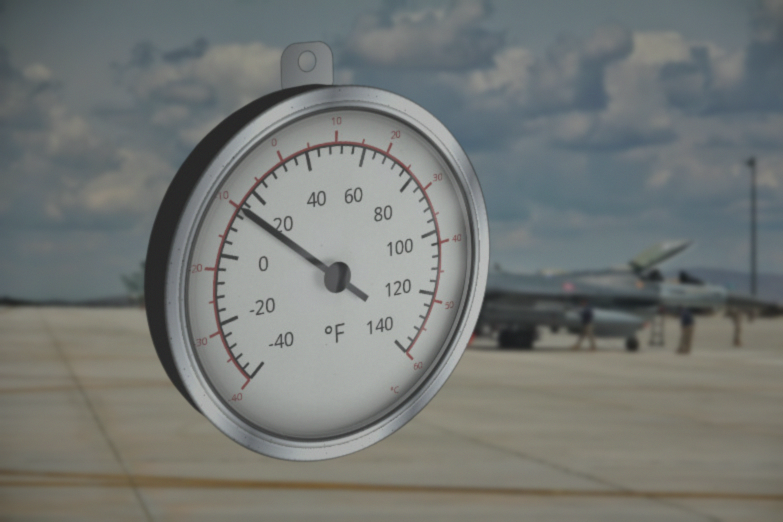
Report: 14°F
